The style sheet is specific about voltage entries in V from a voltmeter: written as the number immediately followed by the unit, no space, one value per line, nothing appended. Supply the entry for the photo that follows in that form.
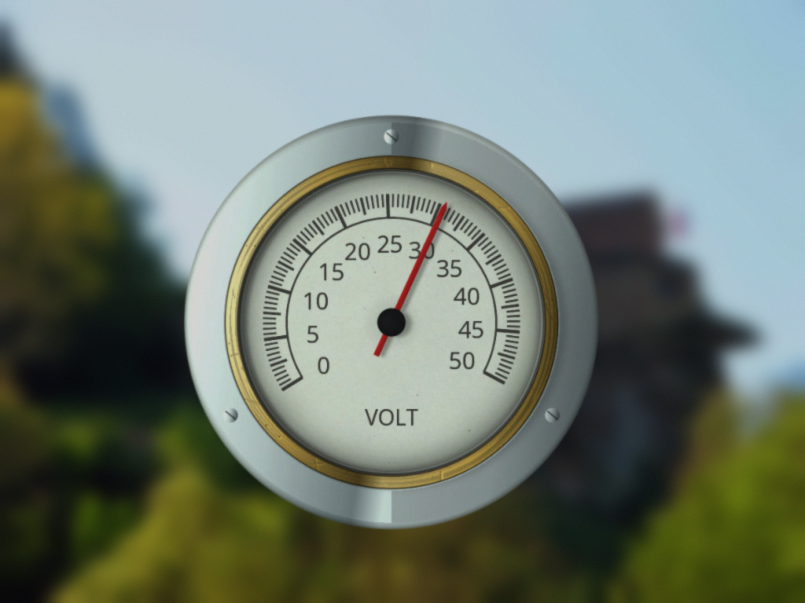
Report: 30.5V
